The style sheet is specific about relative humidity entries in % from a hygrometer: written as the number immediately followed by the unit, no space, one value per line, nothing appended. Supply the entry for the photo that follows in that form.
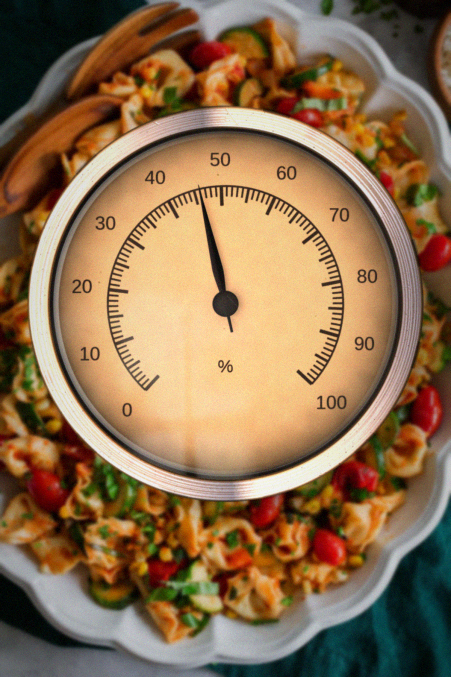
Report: 46%
